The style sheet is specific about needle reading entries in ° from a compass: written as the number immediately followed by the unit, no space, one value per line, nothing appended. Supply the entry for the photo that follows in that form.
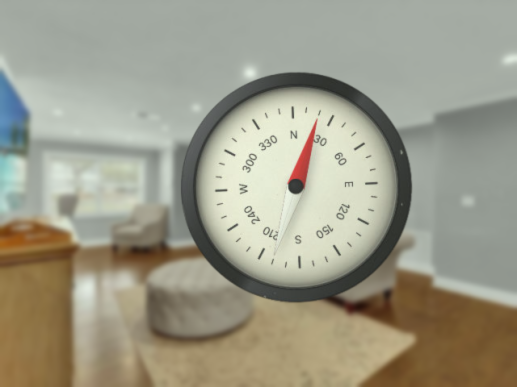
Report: 20°
